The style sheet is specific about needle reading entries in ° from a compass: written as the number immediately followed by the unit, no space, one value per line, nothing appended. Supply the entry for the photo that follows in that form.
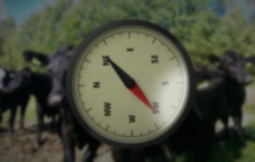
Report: 230°
